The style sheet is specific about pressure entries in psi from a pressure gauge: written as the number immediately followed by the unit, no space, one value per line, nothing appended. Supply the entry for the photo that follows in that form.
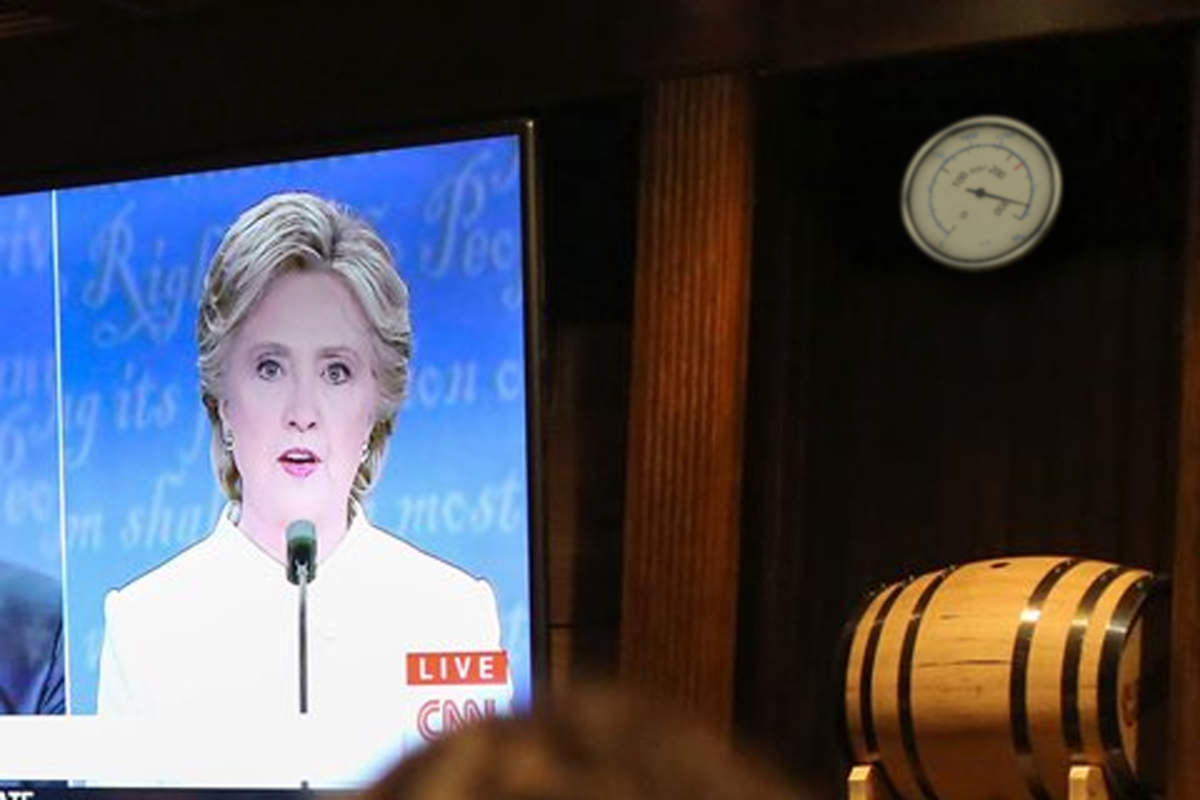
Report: 280psi
